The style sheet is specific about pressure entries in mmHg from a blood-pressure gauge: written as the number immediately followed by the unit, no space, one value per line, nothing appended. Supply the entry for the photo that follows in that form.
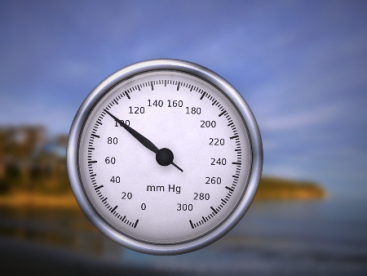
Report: 100mmHg
